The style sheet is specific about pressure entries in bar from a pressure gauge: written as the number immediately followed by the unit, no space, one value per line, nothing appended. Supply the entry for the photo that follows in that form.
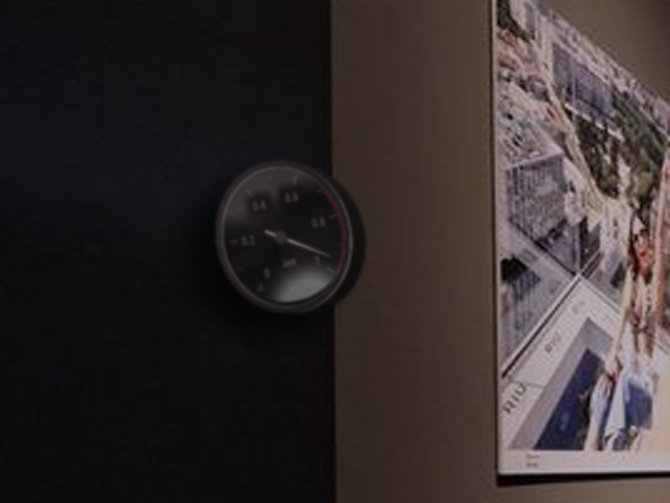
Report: 0.95bar
